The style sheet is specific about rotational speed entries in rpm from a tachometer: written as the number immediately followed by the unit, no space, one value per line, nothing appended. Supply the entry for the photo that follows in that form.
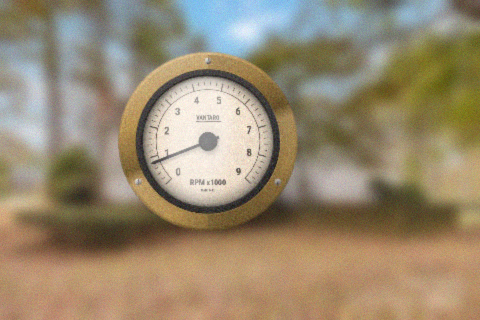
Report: 800rpm
